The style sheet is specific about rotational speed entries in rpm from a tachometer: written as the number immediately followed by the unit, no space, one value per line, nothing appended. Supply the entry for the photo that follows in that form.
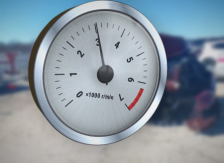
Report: 3000rpm
